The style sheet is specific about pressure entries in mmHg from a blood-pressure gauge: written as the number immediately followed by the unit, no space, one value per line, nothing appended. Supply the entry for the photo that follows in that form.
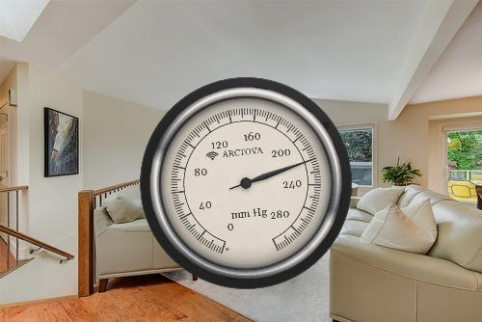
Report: 220mmHg
